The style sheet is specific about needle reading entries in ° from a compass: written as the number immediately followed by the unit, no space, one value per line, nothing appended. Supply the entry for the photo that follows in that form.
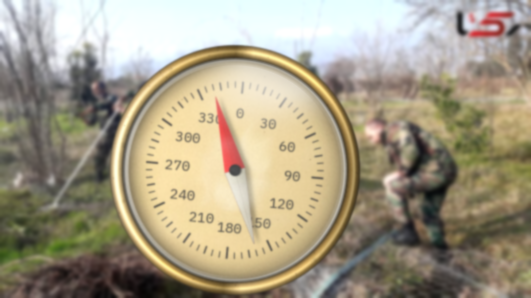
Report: 340°
